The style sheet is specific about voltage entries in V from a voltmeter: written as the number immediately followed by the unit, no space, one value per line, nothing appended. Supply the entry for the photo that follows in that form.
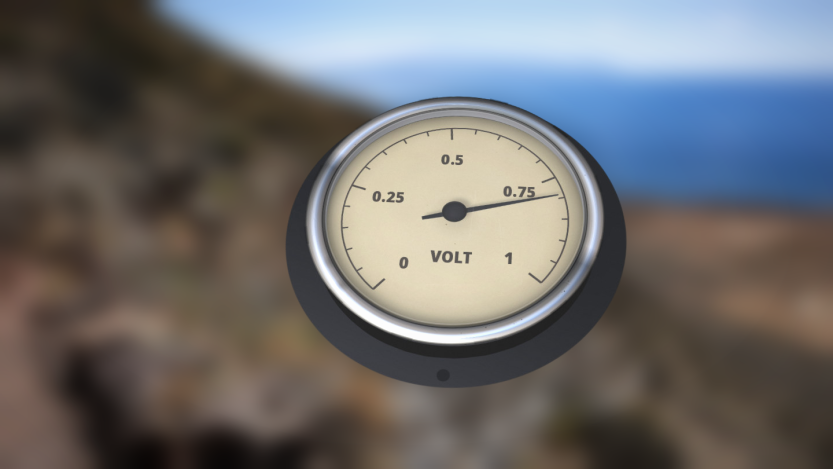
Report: 0.8V
